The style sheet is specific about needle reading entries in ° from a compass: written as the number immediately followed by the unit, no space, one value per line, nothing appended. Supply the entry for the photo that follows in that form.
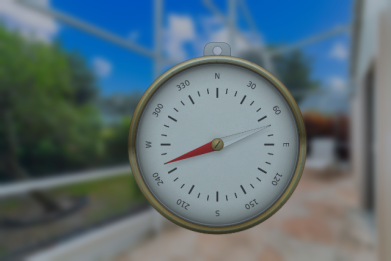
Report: 250°
